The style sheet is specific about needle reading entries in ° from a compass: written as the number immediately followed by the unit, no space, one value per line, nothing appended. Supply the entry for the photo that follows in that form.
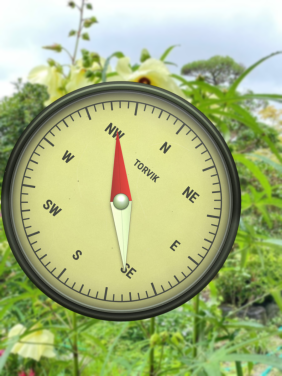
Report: 317.5°
